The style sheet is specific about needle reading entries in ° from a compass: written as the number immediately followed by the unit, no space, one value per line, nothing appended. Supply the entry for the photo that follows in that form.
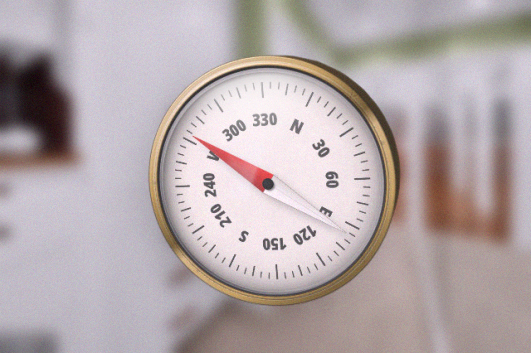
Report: 275°
